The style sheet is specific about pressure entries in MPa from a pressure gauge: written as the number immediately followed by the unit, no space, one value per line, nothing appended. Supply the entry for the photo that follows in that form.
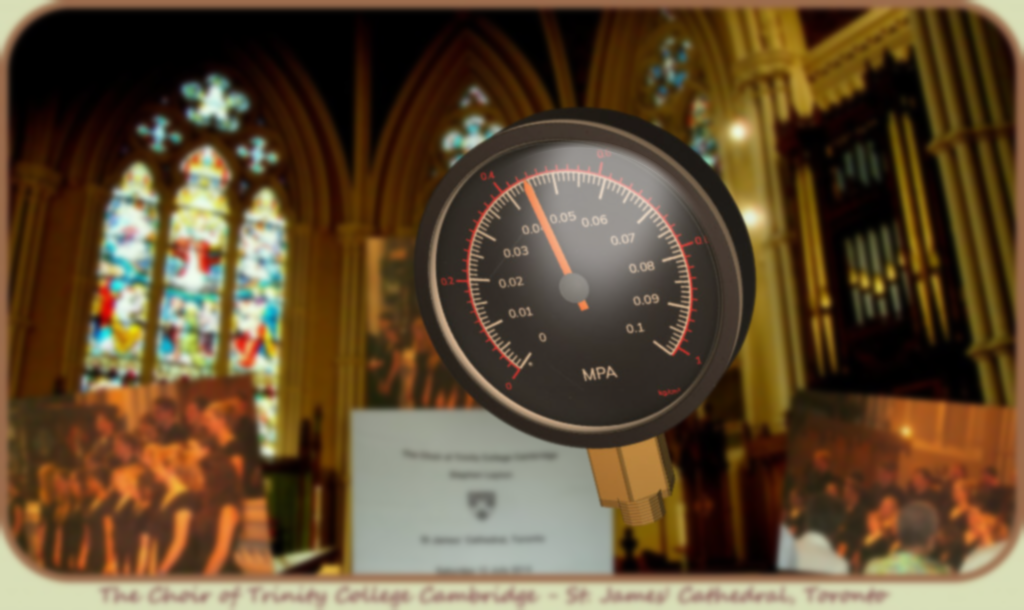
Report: 0.045MPa
